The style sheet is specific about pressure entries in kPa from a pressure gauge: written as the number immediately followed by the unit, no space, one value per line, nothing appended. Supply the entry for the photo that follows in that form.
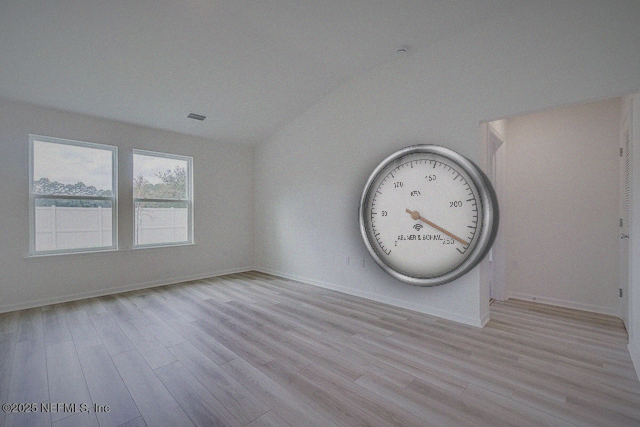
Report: 240kPa
